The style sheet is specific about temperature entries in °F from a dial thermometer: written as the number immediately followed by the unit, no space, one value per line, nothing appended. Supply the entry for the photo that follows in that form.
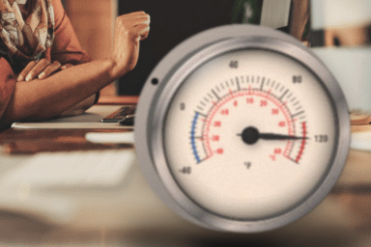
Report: 120°F
